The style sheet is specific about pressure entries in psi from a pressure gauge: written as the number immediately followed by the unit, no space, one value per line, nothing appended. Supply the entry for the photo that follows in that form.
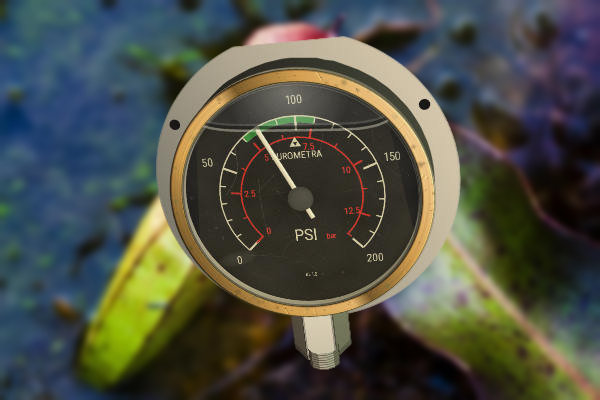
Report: 80psi
